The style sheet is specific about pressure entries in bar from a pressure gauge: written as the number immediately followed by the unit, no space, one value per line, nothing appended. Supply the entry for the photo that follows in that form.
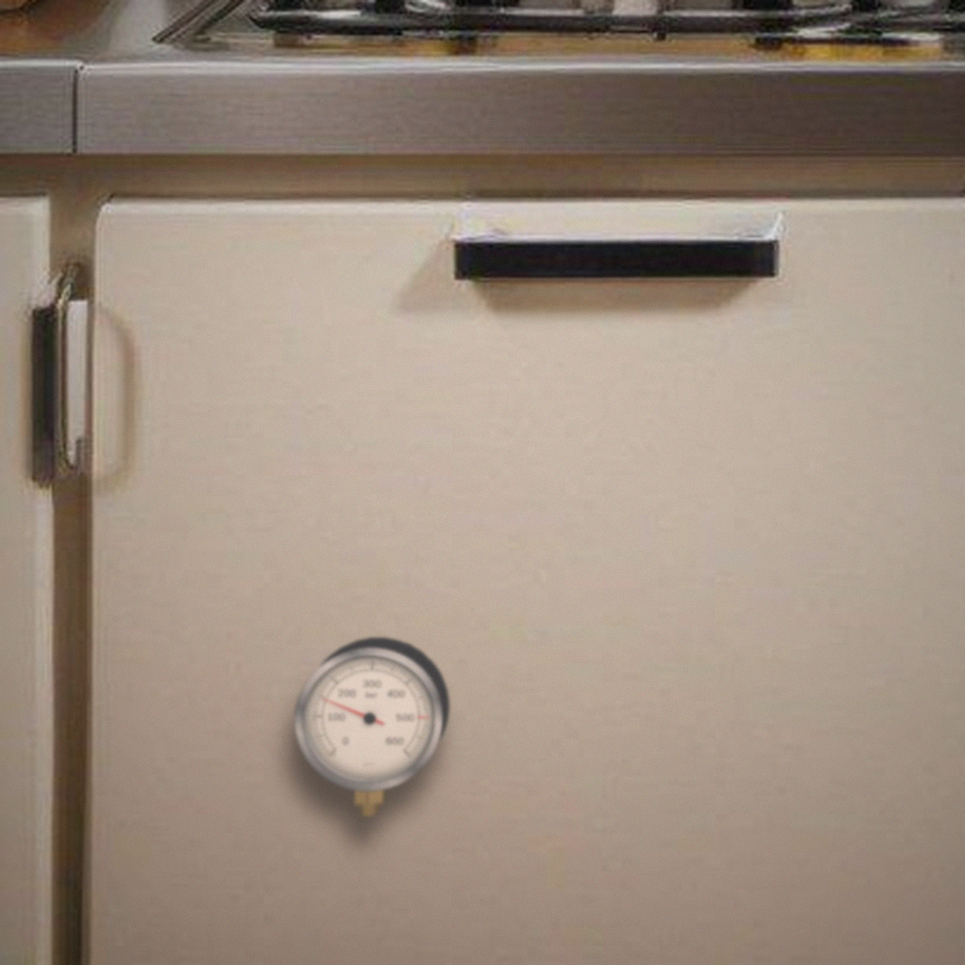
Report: 150bar
